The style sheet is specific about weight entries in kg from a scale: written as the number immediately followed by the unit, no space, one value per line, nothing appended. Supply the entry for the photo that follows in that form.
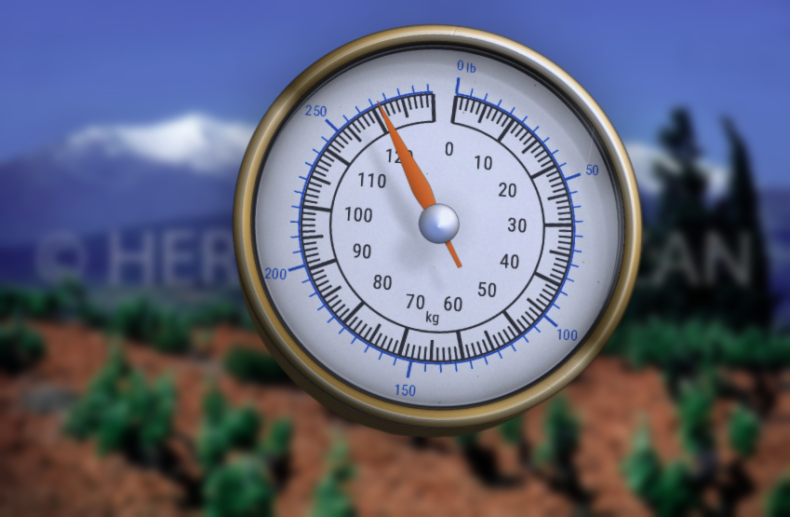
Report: 121kg
